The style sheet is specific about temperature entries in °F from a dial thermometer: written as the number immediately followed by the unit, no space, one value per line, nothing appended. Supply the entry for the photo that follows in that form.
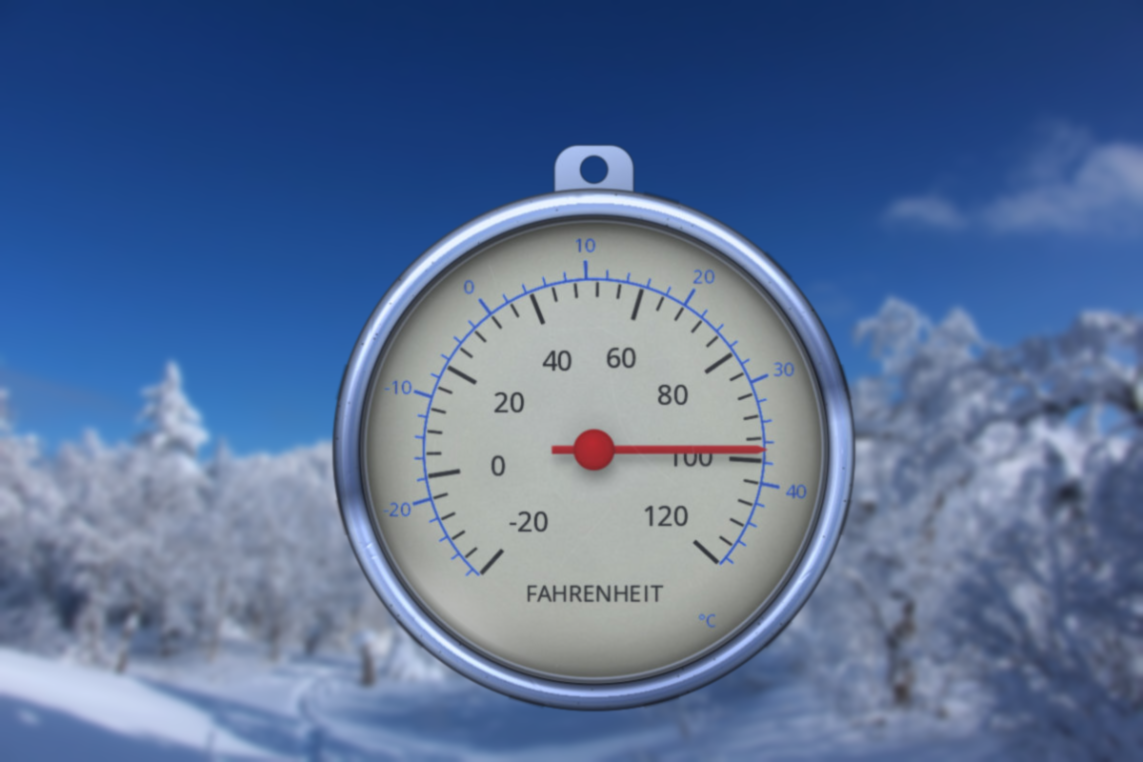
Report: 98°F
